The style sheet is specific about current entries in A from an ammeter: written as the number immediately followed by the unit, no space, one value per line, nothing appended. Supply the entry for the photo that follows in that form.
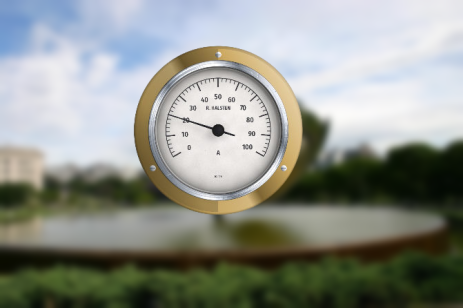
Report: 20A
